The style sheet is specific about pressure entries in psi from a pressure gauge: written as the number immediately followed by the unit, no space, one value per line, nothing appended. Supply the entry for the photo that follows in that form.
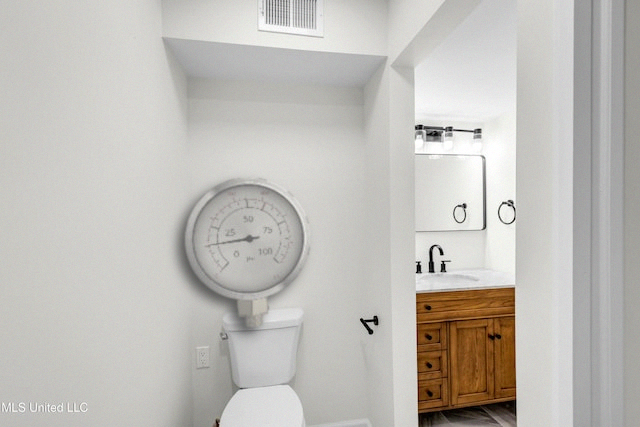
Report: 15psi
